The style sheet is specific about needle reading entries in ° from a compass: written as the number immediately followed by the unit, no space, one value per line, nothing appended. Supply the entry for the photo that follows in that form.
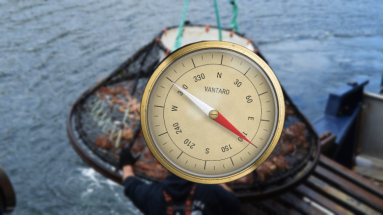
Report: 120°
